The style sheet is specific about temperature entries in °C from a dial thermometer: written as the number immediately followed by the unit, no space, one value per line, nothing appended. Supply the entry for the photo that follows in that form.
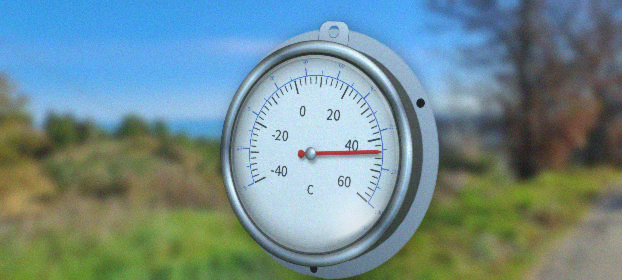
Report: 44°C
